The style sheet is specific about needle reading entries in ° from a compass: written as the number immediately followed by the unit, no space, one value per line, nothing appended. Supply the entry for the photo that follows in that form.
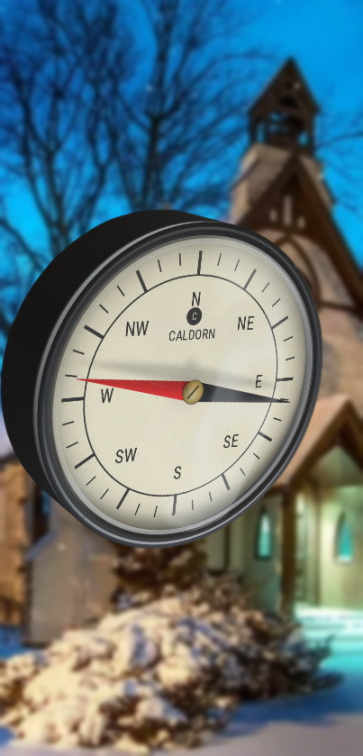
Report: 280°
